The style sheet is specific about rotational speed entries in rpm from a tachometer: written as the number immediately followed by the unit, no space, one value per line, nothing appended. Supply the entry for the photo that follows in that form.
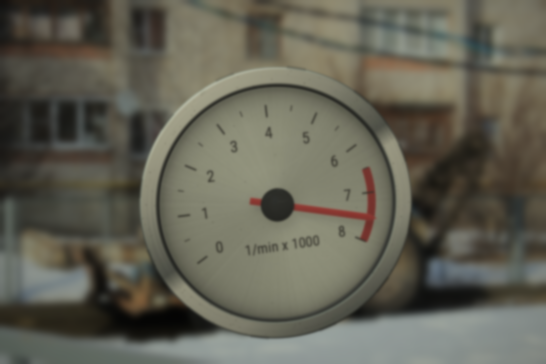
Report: 7500rpm
